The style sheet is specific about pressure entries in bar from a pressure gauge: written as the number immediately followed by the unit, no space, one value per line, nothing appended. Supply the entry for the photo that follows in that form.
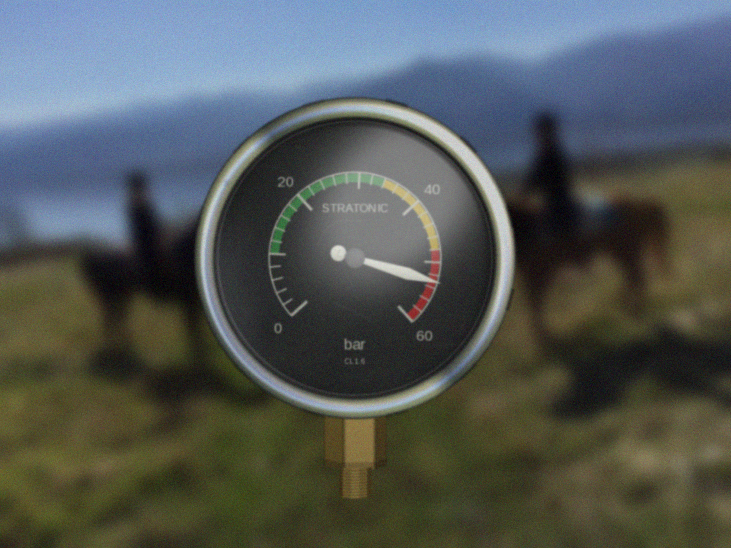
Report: 53bar
